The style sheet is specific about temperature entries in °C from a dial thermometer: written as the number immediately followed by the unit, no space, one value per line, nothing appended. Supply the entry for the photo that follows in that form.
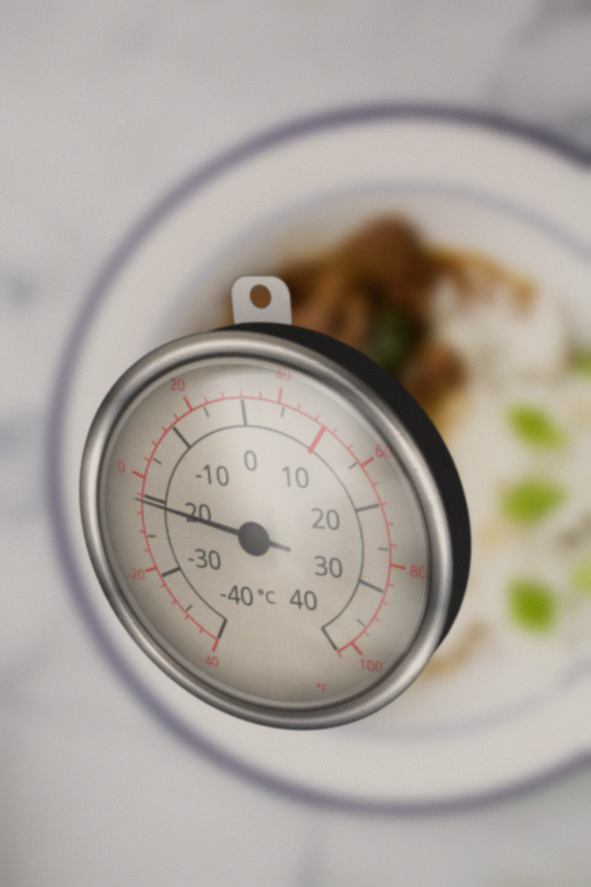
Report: -20°C
